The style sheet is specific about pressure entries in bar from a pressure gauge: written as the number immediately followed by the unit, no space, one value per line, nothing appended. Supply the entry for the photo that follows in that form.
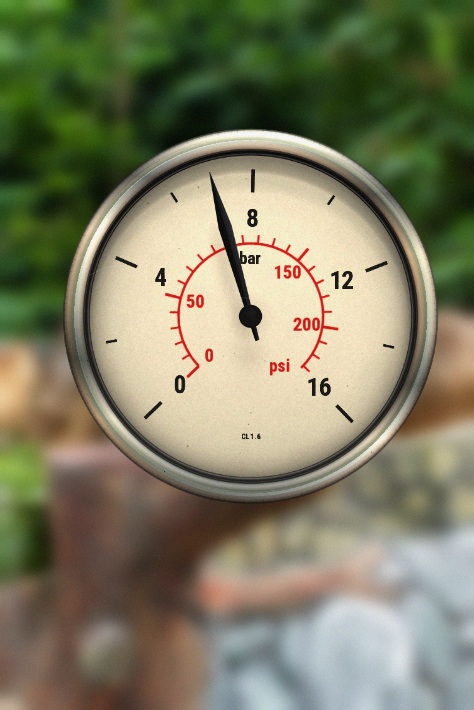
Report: 7bar
